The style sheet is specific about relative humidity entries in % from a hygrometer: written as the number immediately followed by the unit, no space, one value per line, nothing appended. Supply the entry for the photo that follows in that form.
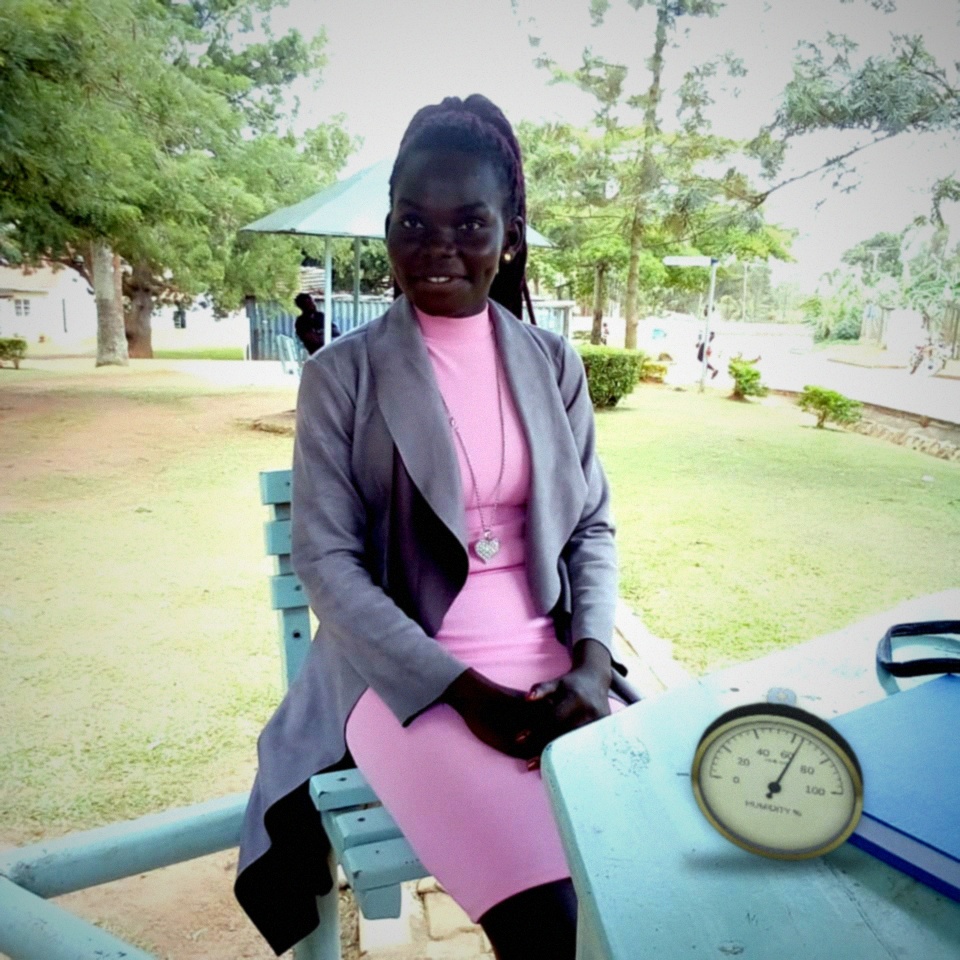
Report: 64%
